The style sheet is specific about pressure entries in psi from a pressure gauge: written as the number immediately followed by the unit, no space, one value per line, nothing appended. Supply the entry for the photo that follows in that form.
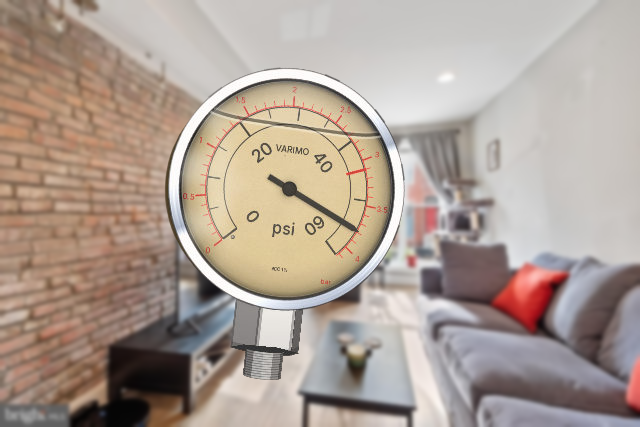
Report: 55psi
